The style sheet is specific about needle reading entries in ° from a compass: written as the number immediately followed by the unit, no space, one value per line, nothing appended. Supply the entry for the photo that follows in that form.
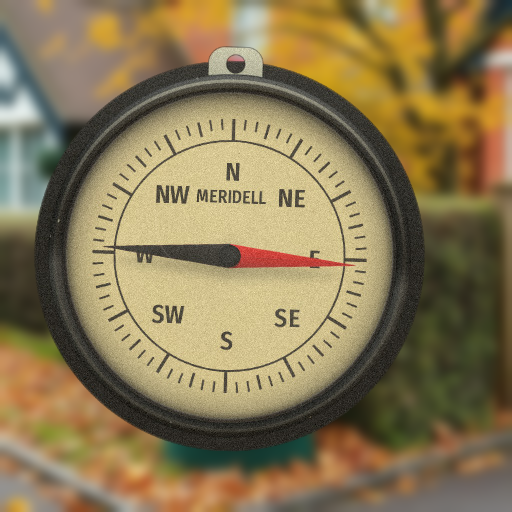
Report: 92.5°
